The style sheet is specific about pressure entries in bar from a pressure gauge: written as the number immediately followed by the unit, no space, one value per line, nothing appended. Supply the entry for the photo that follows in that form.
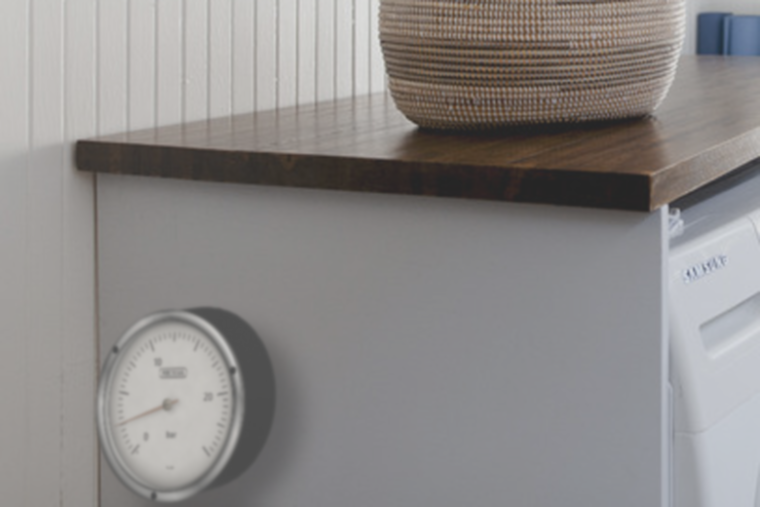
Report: 2.5bar
